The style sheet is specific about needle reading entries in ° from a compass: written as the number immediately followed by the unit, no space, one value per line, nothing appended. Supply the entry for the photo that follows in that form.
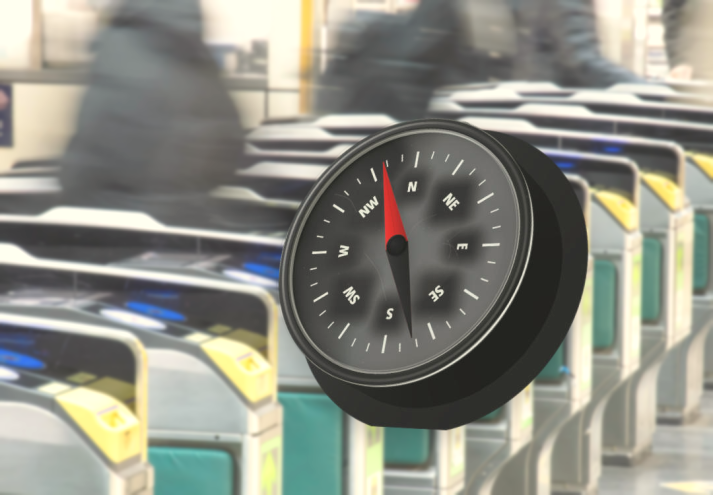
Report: 340°
